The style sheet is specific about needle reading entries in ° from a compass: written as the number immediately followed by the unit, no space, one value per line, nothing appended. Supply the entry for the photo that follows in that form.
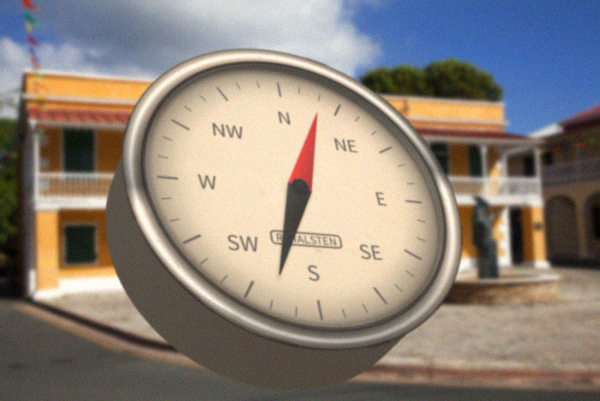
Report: 20°
